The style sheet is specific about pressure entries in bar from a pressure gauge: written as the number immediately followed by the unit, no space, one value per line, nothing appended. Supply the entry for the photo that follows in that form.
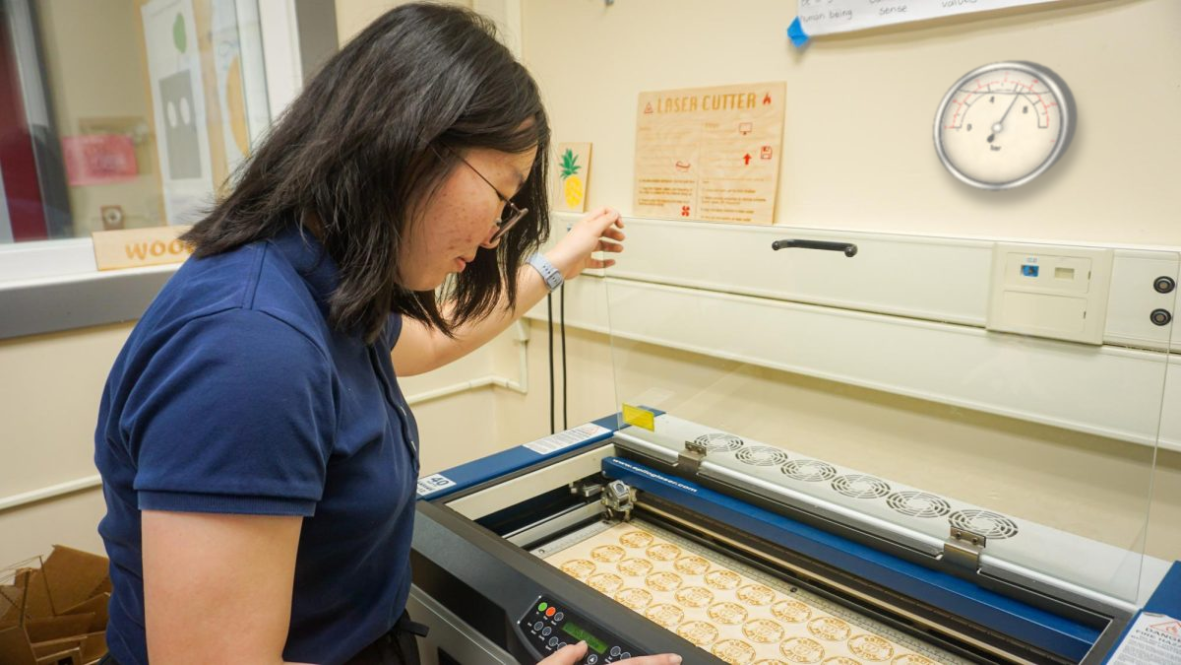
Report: 6.5bar
